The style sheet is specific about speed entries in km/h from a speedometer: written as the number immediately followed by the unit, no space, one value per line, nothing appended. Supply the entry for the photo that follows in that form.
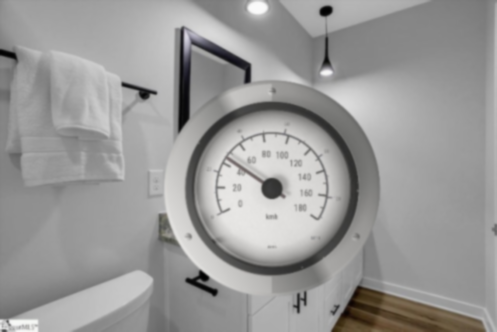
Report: 45km/h
